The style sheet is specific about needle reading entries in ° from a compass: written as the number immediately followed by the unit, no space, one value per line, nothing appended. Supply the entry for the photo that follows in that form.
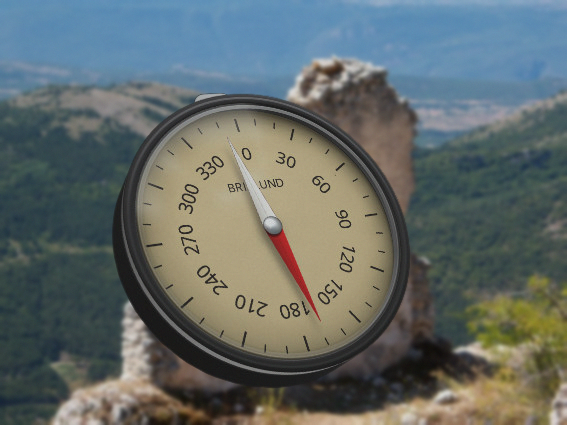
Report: 170°
